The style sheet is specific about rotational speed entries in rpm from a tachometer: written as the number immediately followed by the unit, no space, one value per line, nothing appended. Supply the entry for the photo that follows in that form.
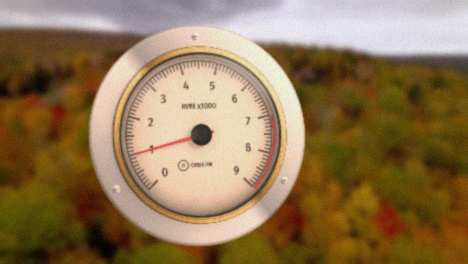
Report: 1000rpm
